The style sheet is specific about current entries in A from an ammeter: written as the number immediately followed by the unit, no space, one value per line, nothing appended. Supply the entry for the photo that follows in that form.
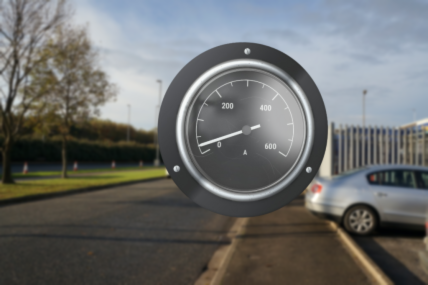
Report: 25A
